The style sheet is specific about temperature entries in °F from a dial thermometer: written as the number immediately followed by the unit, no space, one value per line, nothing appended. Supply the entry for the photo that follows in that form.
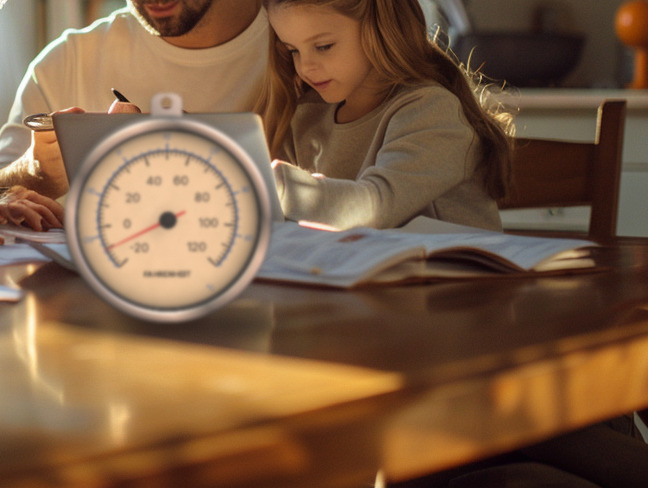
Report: -10°F
